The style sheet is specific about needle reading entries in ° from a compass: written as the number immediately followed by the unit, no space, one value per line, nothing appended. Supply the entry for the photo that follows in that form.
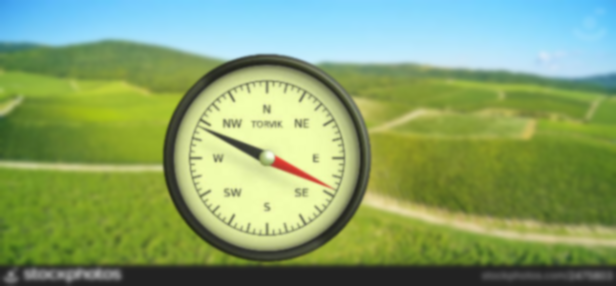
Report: 115°
